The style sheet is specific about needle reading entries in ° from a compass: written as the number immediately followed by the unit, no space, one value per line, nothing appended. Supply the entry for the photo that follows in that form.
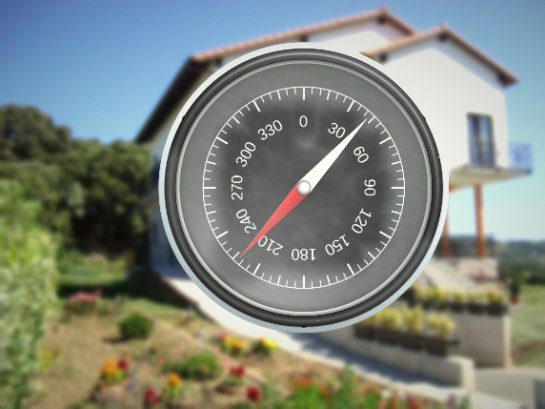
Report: 222.5°
